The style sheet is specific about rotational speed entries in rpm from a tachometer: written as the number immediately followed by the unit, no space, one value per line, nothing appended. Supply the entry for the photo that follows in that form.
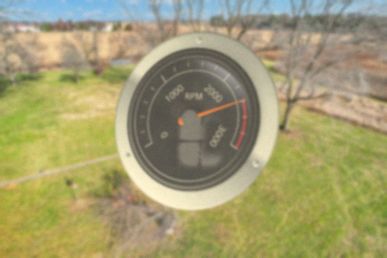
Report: 2400rpm
